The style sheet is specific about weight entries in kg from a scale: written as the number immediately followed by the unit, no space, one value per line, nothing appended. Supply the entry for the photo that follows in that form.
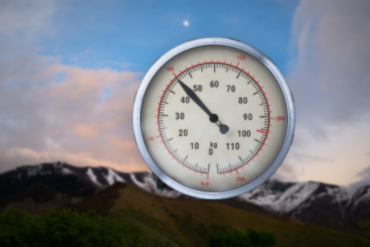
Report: 45kg
